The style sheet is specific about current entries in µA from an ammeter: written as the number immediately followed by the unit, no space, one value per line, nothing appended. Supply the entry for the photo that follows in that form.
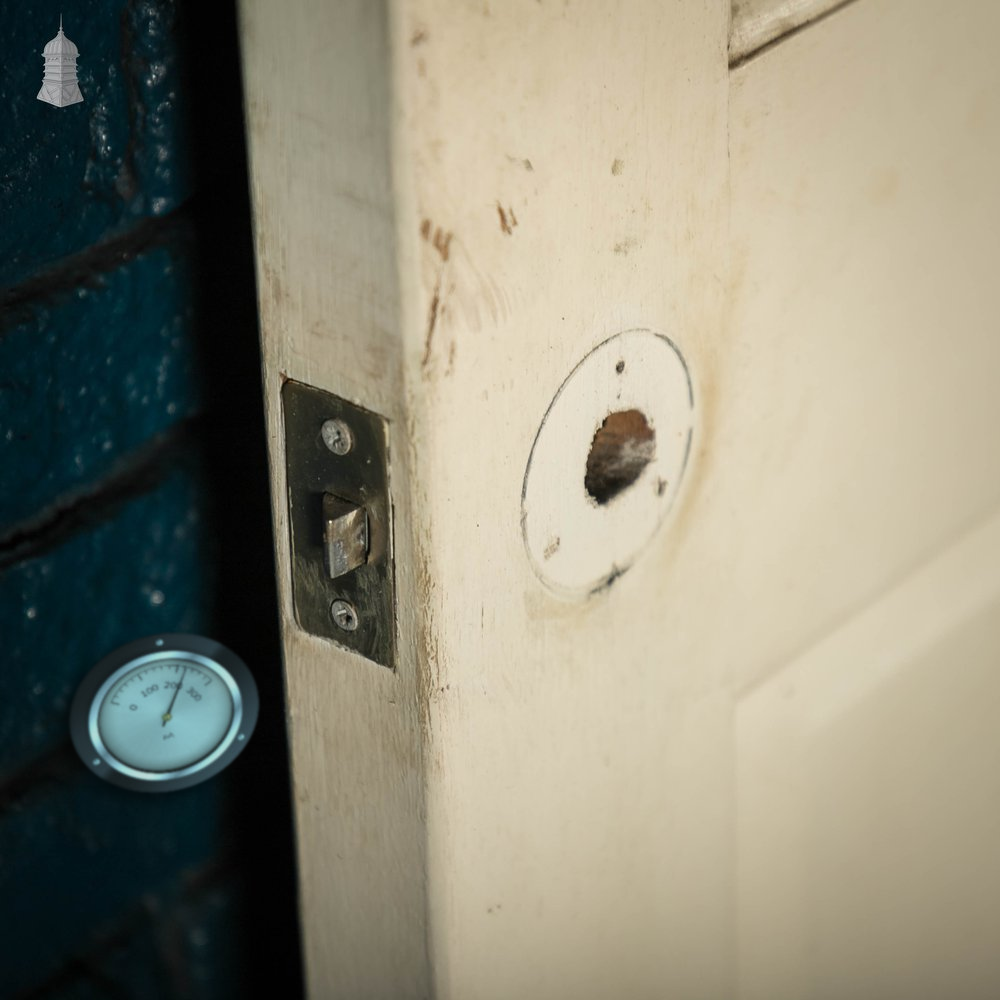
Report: 220µA
